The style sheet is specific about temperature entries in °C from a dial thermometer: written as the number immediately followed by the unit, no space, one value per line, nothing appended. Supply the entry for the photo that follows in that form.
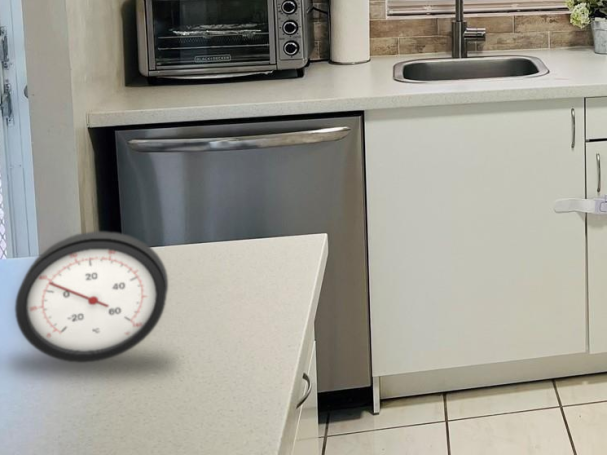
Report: 4°C
